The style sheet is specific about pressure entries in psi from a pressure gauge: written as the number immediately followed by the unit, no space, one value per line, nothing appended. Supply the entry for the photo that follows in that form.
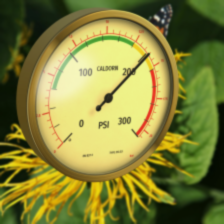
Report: 200psi
